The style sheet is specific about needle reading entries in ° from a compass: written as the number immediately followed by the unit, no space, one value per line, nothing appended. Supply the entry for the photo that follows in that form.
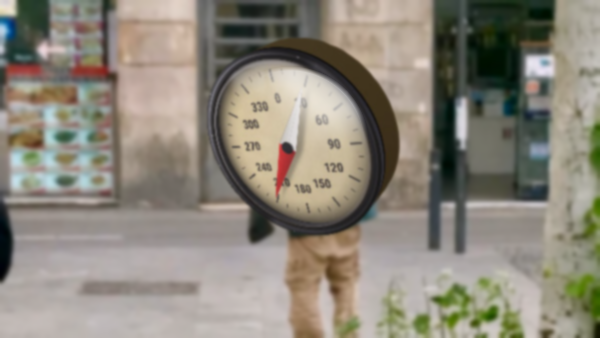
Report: 210°
